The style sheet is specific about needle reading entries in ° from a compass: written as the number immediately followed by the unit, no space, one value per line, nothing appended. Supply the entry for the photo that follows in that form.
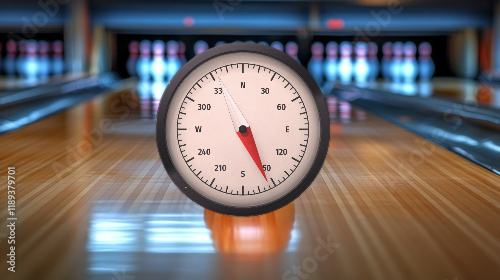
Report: 155°
